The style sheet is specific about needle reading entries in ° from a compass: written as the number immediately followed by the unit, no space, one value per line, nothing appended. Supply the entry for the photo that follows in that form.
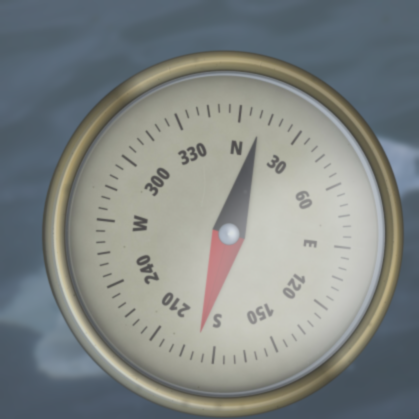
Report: 190°
